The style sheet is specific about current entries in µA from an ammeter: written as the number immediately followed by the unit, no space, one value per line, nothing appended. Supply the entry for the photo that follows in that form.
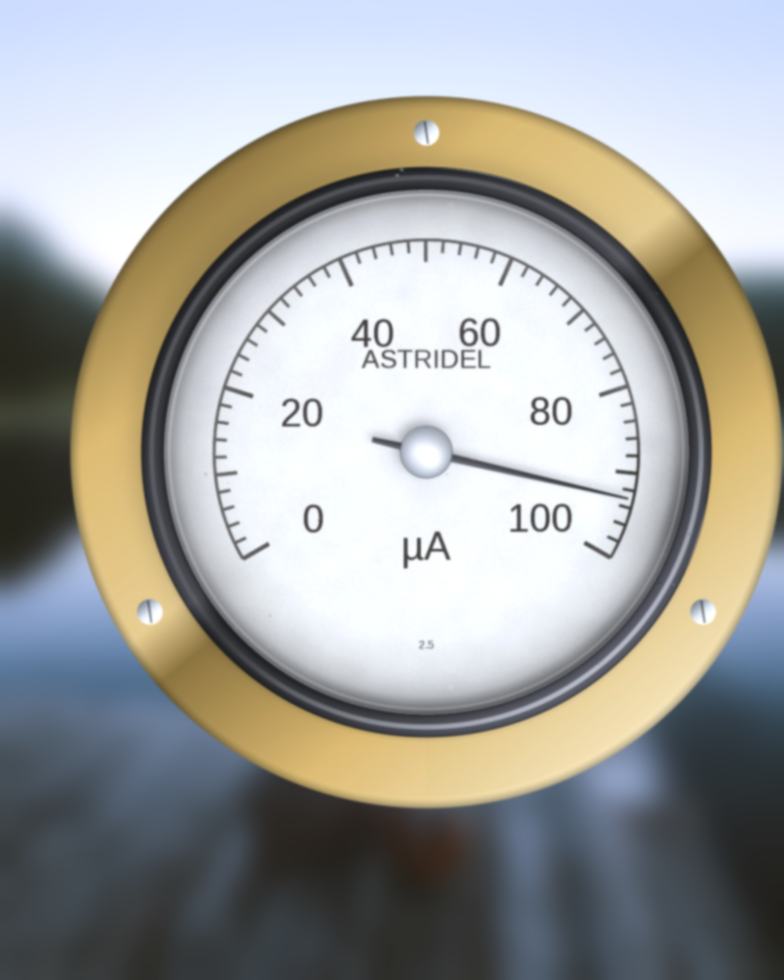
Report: 93µA
